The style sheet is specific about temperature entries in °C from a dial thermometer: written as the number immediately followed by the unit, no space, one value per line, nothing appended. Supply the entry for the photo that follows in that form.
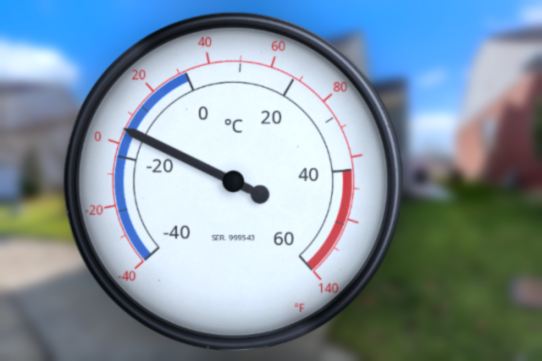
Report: -15°C
